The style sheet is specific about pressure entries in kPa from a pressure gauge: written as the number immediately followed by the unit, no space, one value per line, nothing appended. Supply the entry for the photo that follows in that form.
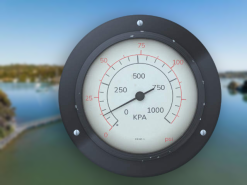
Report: 75kPa
